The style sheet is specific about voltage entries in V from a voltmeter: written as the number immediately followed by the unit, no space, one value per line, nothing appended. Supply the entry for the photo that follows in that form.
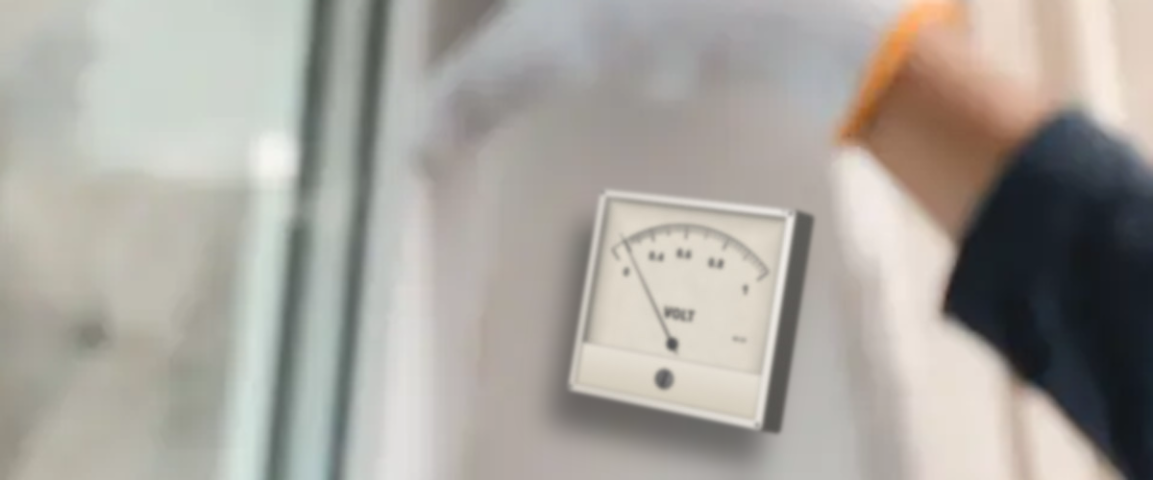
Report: 0.2V
